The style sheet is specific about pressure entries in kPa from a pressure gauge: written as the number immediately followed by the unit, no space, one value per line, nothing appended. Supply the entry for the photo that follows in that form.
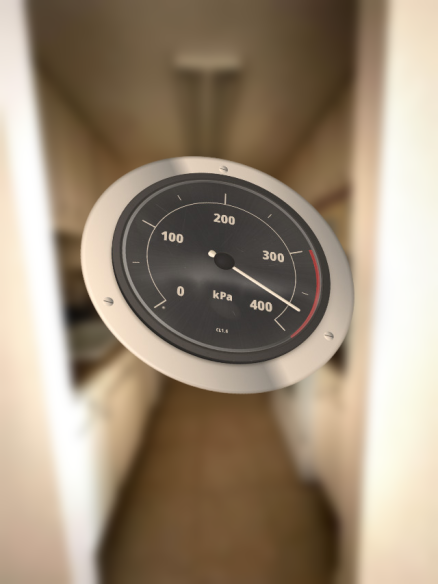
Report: 375kPa
